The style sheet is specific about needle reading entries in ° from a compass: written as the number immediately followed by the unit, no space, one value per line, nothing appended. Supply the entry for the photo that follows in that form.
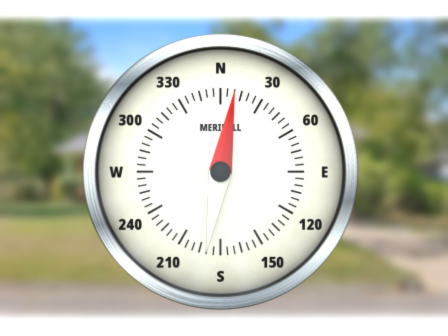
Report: 10°
